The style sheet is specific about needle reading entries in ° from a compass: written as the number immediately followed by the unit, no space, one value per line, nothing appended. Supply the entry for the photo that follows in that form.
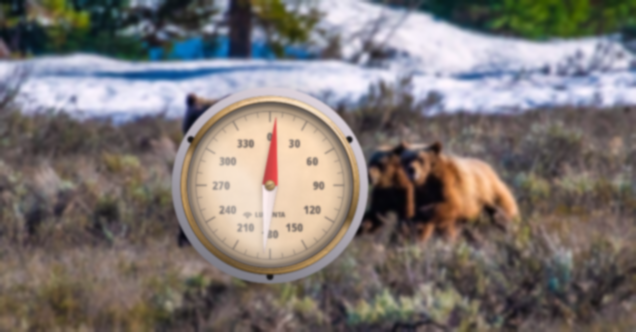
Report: 5°
